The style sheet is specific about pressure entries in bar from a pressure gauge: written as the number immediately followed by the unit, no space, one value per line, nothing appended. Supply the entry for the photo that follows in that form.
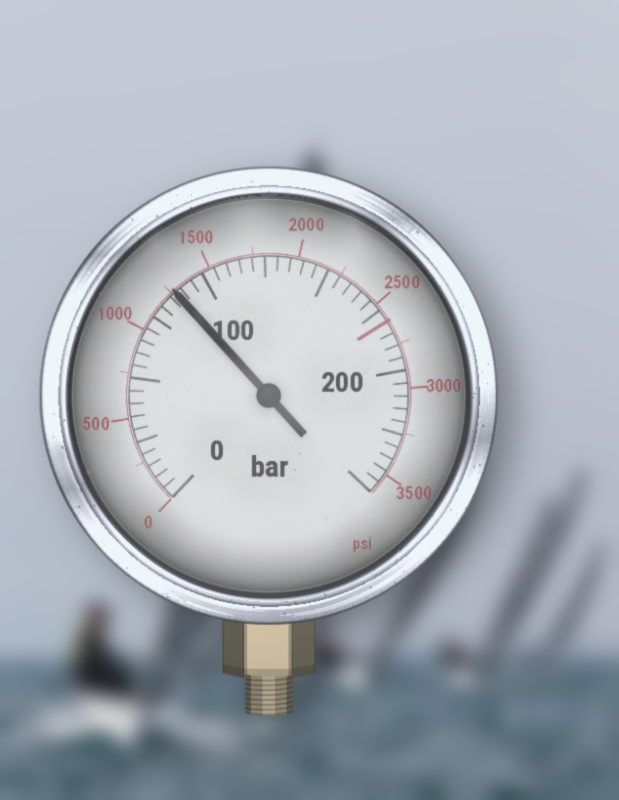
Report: 87.5bar
